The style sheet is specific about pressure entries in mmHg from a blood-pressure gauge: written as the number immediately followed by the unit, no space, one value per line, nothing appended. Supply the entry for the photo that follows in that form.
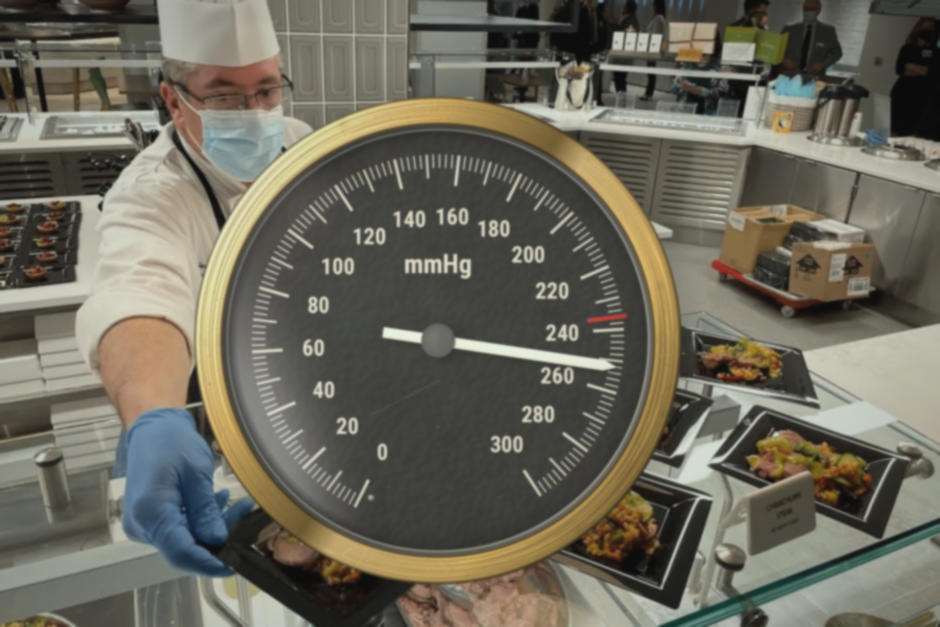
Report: 252mmHg
